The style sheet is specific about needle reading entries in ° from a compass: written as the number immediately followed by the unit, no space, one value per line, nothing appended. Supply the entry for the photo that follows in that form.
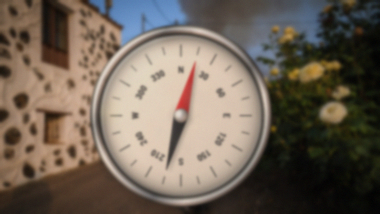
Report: 15°
